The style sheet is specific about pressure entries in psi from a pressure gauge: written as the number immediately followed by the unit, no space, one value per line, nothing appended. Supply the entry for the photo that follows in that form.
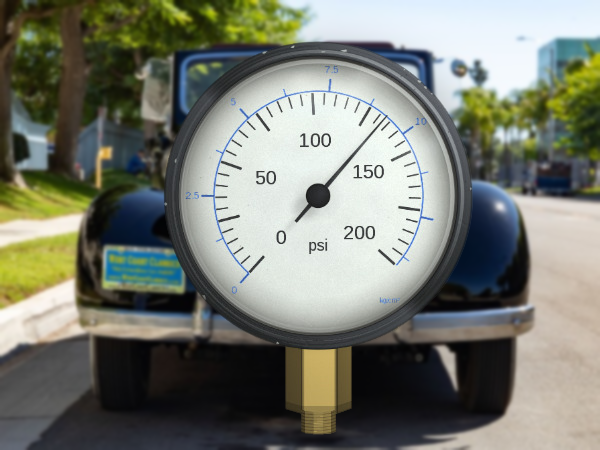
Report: 132.5psi
